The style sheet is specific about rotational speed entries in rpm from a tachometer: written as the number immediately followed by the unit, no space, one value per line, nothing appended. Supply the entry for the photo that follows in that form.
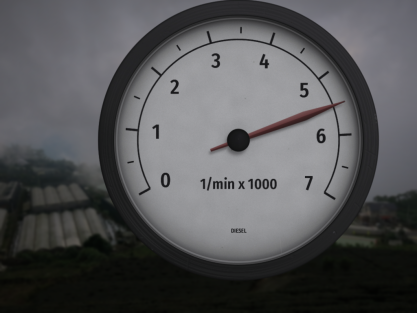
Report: 5500rpm
